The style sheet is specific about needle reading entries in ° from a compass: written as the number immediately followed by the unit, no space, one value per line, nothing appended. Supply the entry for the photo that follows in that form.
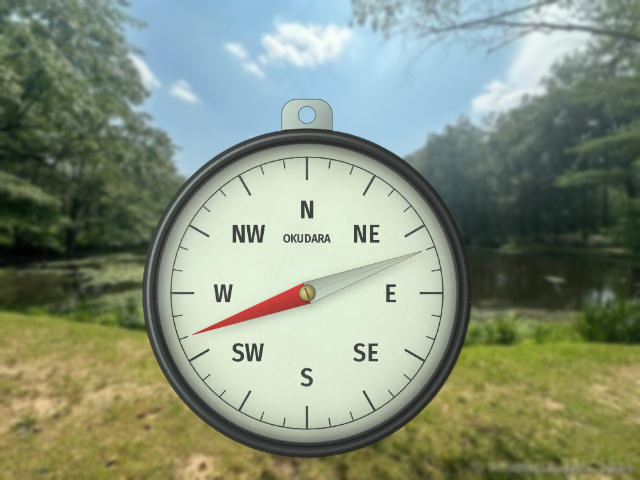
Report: 250°
